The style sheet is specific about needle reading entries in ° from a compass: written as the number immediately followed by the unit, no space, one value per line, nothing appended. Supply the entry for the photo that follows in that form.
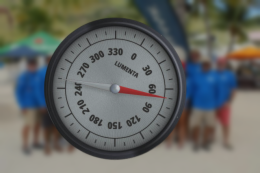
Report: 70°
